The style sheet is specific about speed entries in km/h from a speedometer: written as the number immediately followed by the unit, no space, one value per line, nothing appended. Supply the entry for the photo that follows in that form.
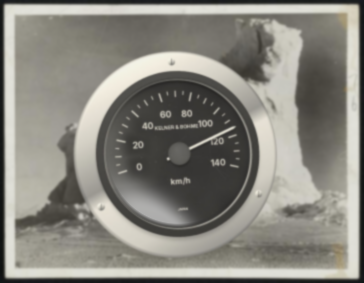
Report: 115km/h
